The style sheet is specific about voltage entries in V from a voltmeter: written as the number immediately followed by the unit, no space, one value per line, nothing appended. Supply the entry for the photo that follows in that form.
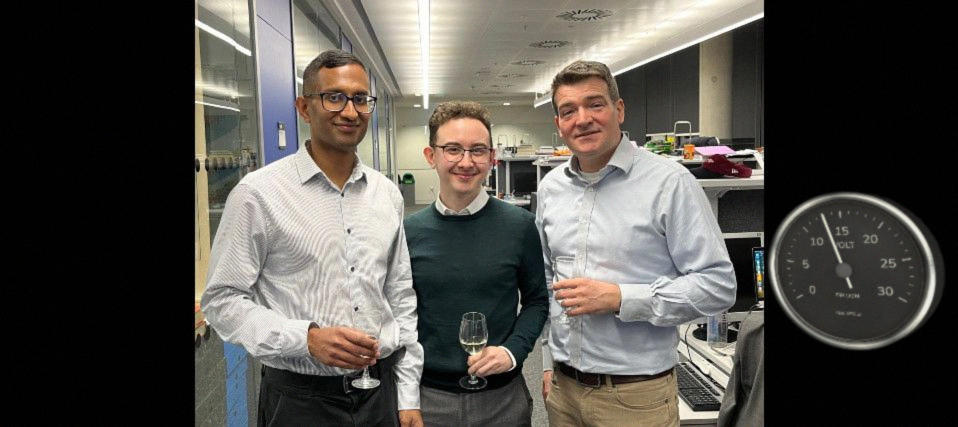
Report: 13V
